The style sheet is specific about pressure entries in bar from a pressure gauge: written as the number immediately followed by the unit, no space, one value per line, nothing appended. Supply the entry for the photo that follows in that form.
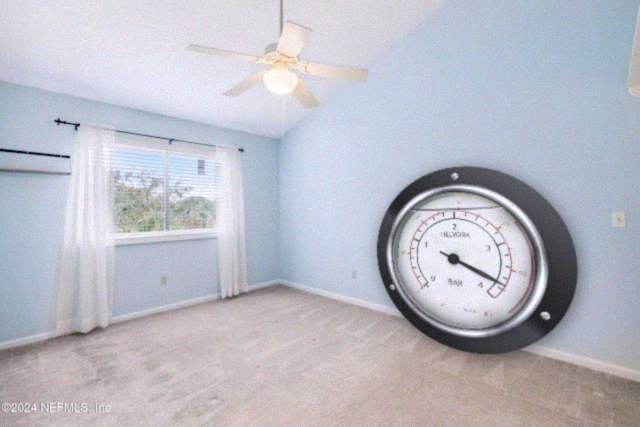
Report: 3.7bar
